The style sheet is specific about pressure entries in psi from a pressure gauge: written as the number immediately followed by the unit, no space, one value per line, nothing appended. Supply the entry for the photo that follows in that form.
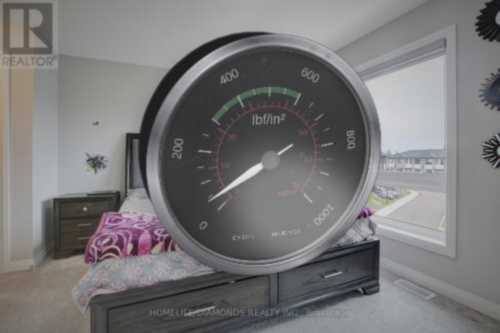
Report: 50psi
